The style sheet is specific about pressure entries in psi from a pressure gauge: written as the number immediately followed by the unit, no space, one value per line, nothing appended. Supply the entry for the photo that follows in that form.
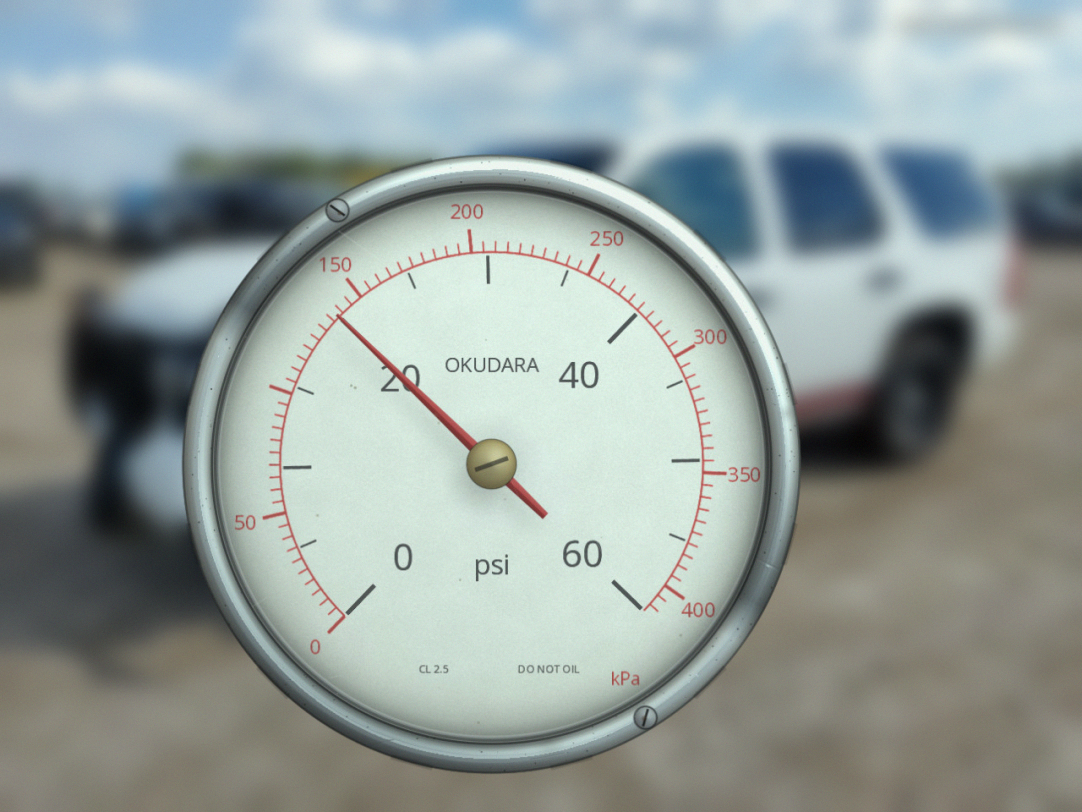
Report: 20psi
